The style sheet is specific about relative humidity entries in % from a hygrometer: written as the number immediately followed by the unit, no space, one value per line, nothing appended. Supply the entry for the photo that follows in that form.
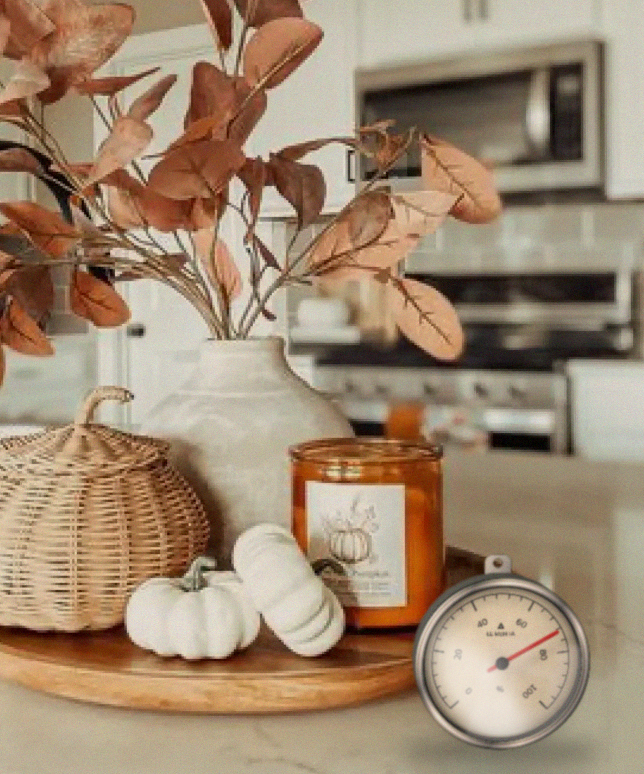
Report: 72%
